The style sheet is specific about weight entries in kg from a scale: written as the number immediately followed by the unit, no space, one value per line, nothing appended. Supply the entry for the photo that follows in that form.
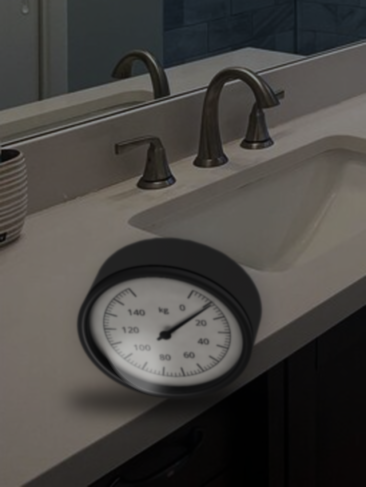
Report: 10kg
